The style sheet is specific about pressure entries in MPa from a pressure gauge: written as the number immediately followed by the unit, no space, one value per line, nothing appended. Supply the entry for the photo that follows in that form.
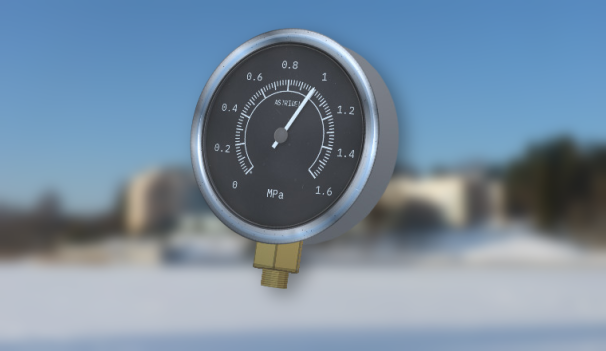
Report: 1MPa
